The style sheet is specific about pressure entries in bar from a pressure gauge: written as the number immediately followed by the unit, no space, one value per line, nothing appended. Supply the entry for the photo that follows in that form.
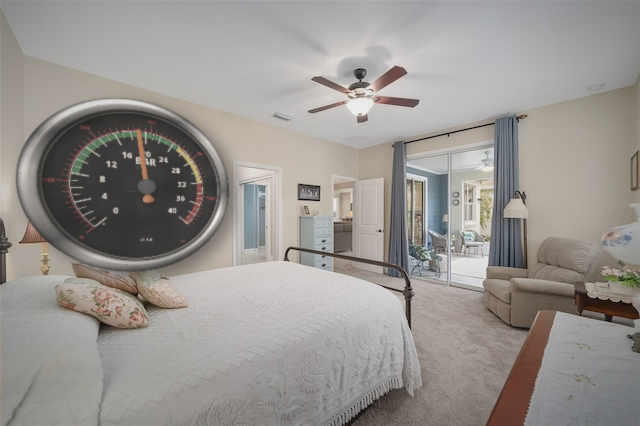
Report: 19bar
